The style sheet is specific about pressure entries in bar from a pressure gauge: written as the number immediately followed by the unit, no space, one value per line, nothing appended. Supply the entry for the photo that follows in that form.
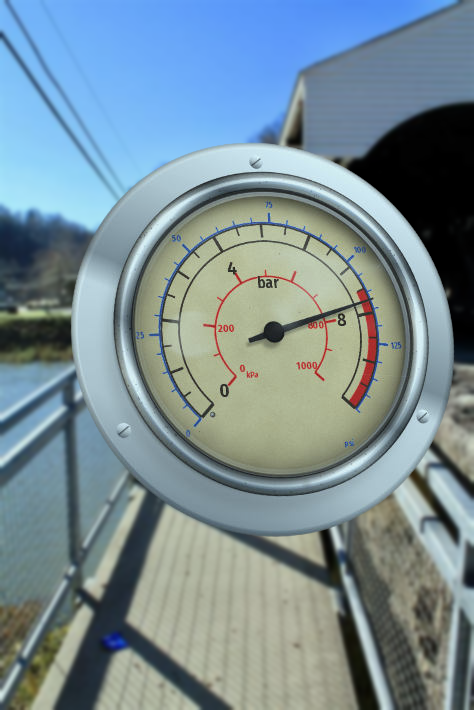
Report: 7.75bar
